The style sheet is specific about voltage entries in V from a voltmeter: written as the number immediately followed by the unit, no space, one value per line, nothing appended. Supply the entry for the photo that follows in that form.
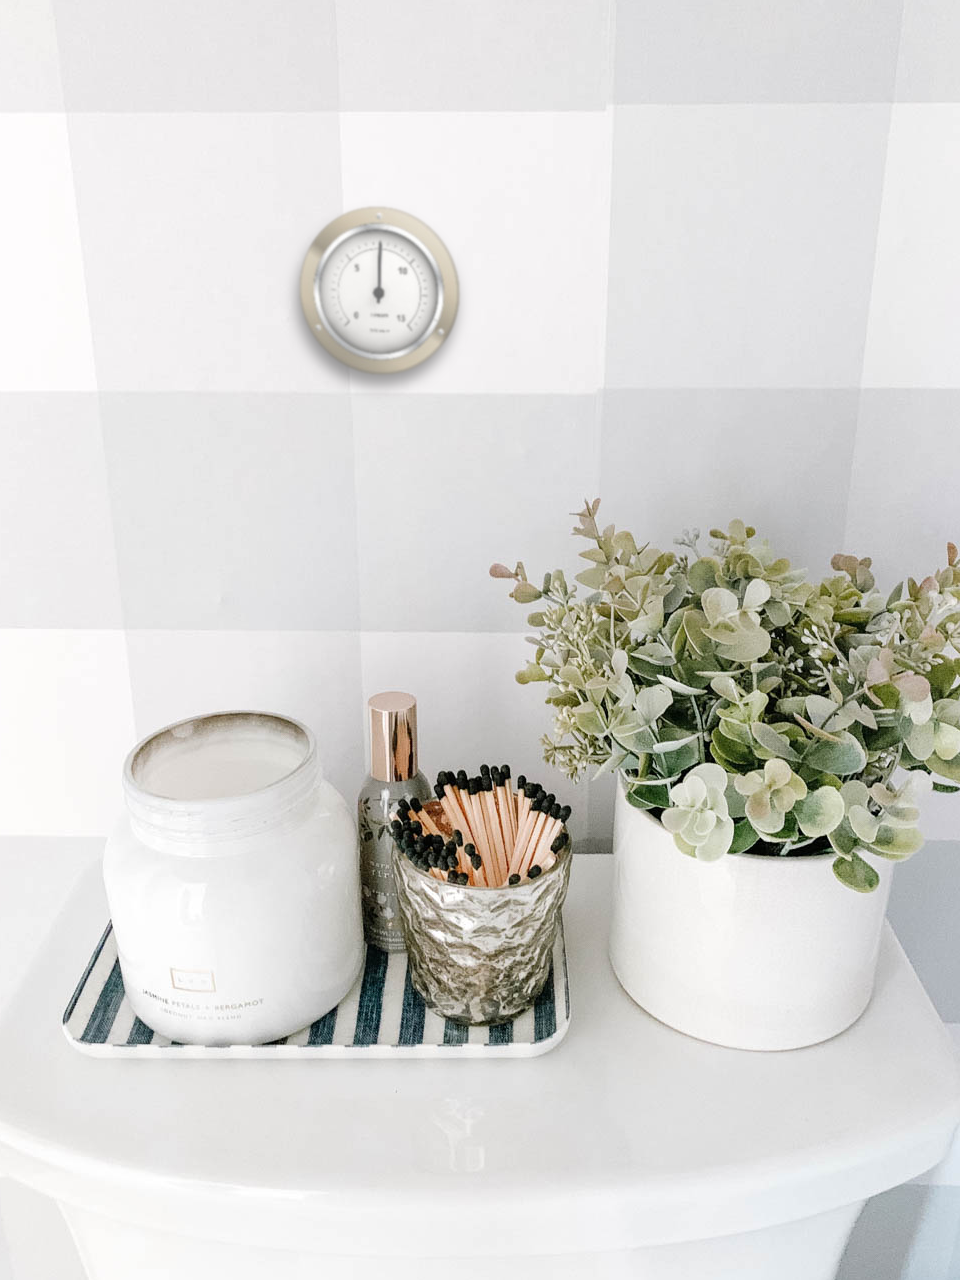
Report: 7.5V
